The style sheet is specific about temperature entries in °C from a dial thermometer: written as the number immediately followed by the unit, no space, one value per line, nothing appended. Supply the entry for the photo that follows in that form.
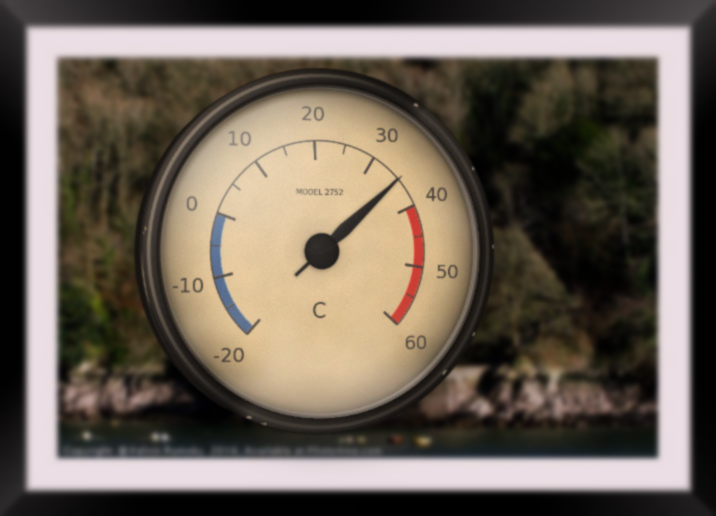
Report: 35°C
